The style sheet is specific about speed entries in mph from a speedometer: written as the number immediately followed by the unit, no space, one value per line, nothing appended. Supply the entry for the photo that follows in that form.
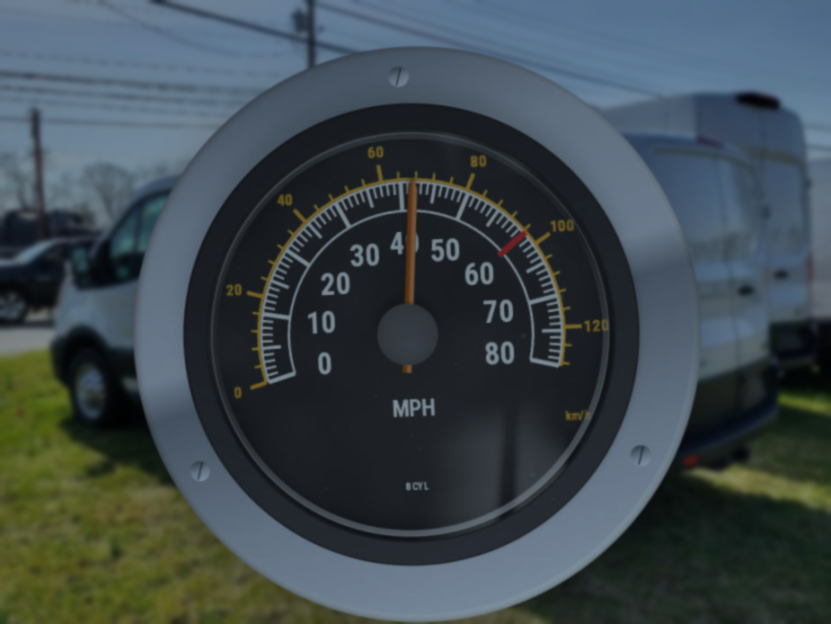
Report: 42mph
